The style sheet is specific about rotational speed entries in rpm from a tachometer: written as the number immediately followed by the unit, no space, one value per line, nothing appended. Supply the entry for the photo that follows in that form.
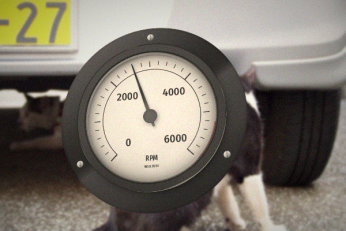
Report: 2600rpm
